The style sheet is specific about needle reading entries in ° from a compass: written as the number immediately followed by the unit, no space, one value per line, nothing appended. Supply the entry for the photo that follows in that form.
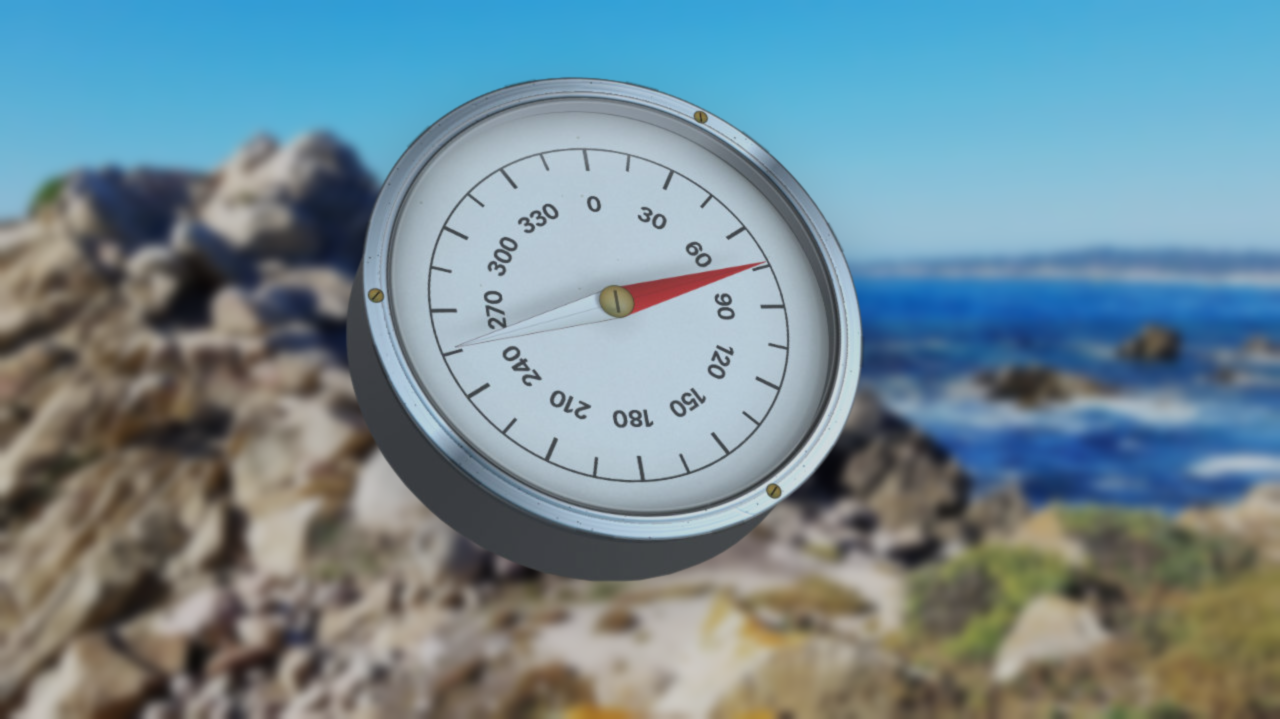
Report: 75°
